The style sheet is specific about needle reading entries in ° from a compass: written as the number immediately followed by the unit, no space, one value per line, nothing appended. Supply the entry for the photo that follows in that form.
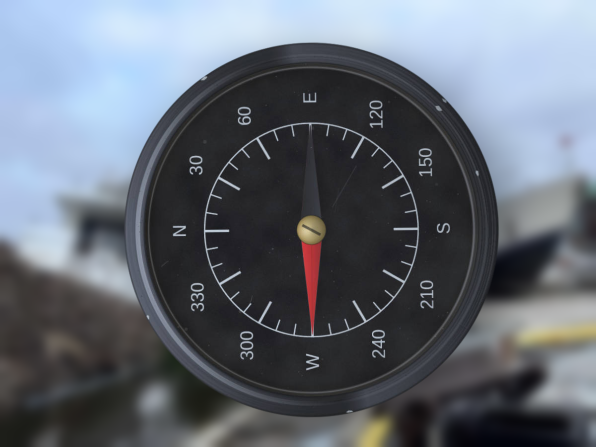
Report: 270°
